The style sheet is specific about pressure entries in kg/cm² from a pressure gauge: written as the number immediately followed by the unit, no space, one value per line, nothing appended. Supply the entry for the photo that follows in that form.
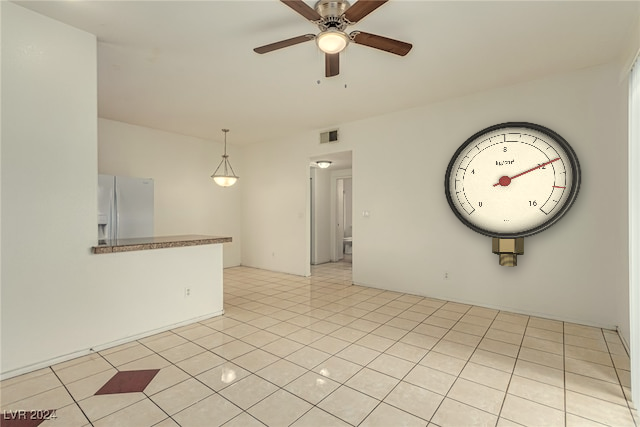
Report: 12kg/cm²
